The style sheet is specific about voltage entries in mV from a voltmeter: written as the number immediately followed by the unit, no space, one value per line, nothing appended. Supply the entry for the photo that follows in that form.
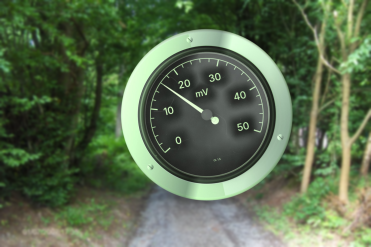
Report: 16mV
